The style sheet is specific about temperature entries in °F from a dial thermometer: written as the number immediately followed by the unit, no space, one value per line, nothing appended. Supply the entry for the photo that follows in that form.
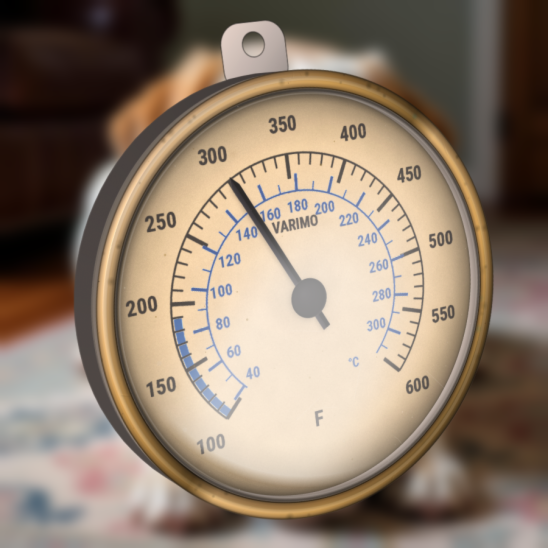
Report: 300°F
